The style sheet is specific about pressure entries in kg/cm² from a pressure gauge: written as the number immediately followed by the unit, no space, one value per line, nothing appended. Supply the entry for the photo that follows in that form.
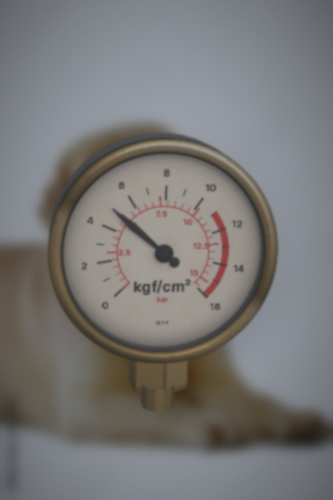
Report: 5kg/cm²
